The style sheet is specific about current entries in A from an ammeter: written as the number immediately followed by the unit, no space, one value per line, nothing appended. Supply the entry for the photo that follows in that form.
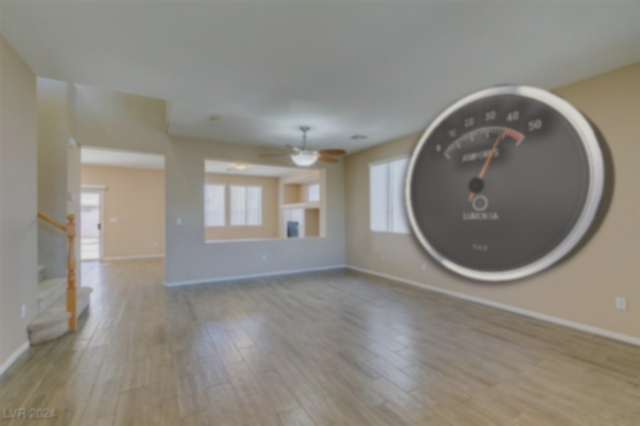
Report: 40A
